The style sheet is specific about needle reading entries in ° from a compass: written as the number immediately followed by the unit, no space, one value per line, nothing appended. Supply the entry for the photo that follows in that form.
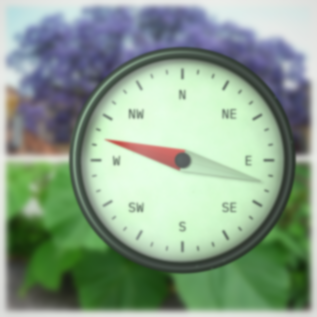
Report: 285°
